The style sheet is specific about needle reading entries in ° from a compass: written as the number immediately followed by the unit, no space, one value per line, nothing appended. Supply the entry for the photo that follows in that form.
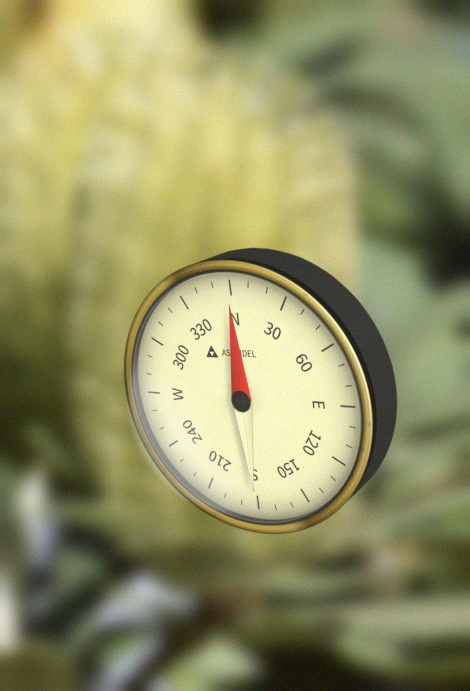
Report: 0°
